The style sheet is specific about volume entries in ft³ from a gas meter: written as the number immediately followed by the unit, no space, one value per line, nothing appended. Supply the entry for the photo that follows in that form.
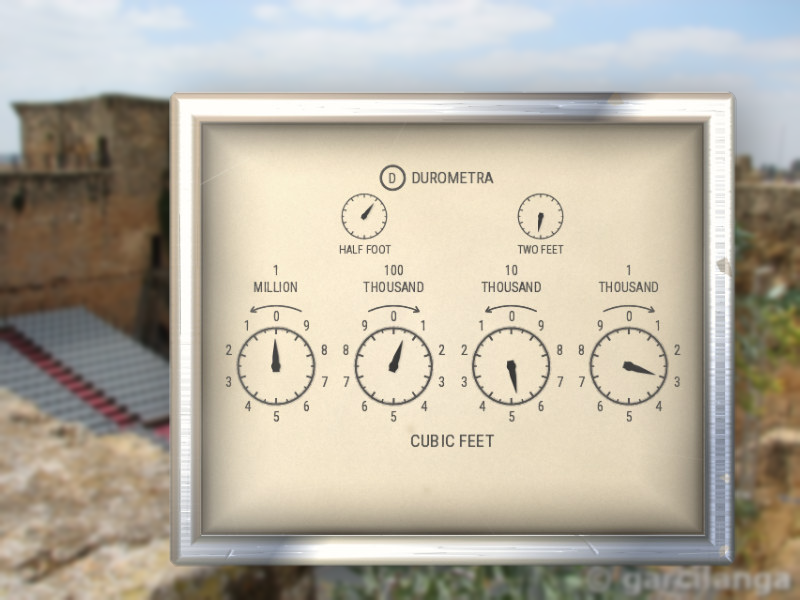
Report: 5300ft³
